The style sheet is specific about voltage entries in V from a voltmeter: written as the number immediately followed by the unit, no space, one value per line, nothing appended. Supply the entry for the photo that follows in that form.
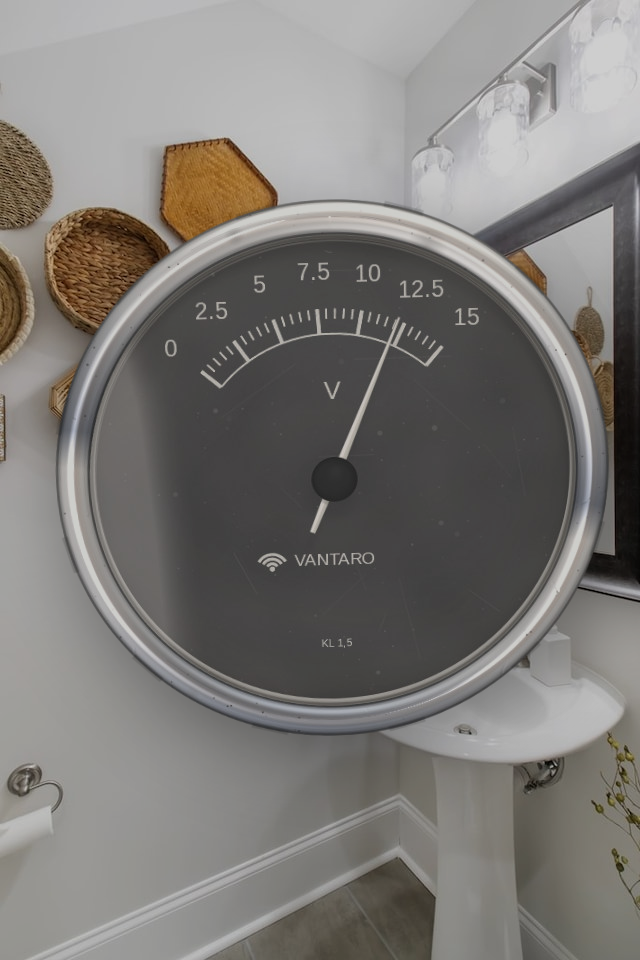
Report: 12V
